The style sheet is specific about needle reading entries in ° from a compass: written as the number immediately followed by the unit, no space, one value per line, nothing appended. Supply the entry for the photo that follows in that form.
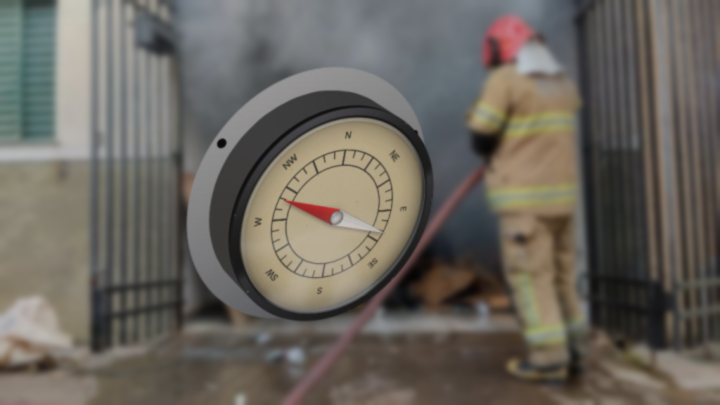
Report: 290°
